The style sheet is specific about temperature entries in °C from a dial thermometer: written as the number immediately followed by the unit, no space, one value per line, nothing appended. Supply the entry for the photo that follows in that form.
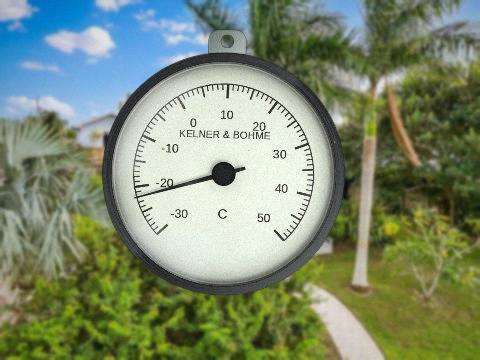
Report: -22°C
